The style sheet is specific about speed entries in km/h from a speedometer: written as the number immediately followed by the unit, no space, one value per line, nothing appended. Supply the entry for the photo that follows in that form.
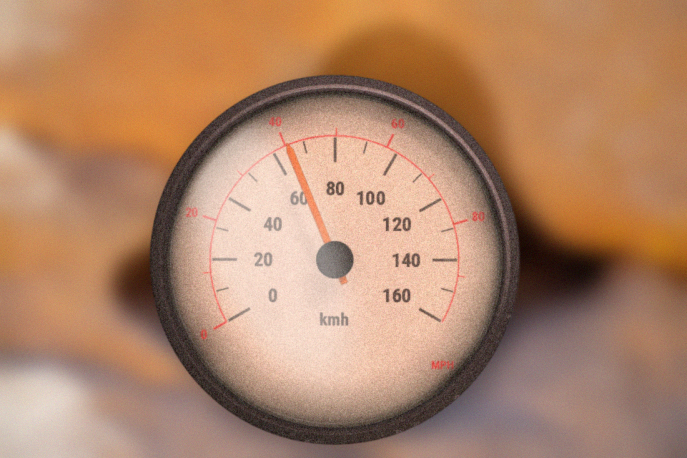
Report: 65km/h
